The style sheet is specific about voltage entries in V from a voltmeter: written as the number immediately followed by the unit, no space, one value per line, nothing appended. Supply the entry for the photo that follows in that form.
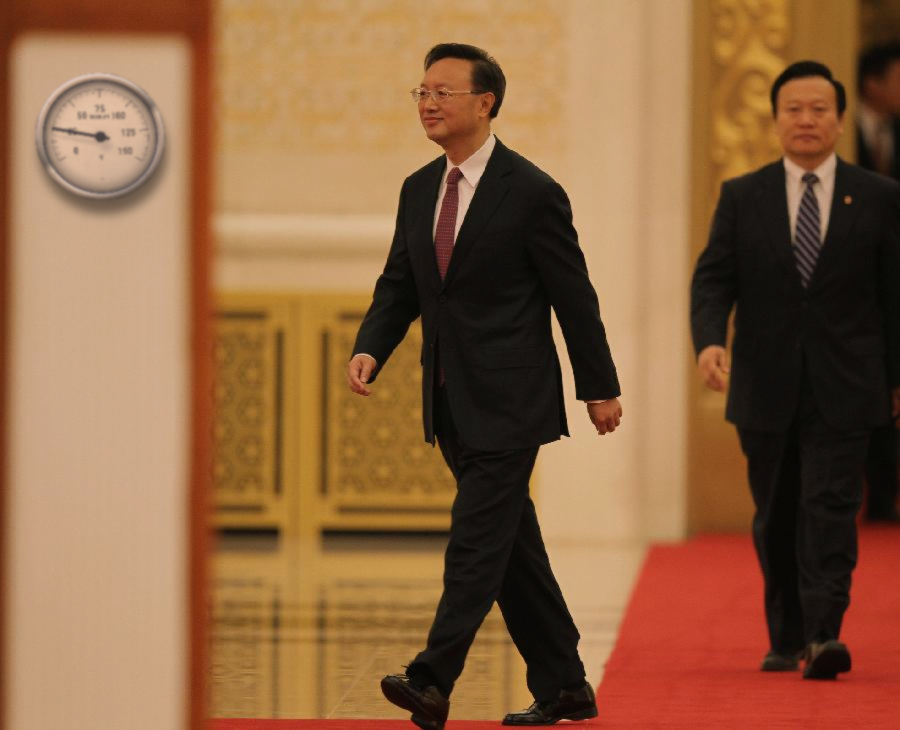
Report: 25V
